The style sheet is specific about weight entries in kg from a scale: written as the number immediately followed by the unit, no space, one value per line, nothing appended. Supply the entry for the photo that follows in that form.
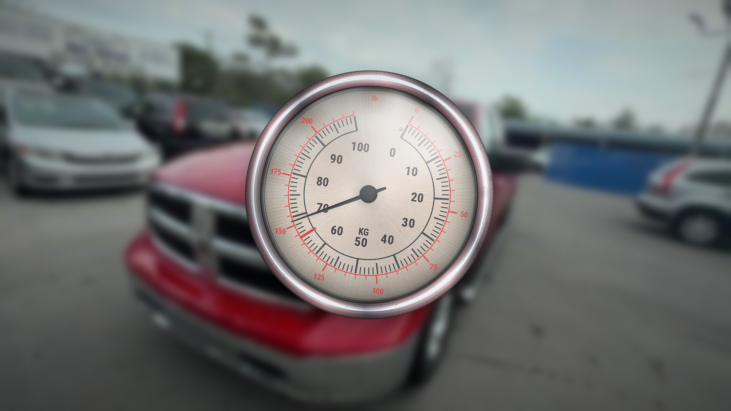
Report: 69kg
